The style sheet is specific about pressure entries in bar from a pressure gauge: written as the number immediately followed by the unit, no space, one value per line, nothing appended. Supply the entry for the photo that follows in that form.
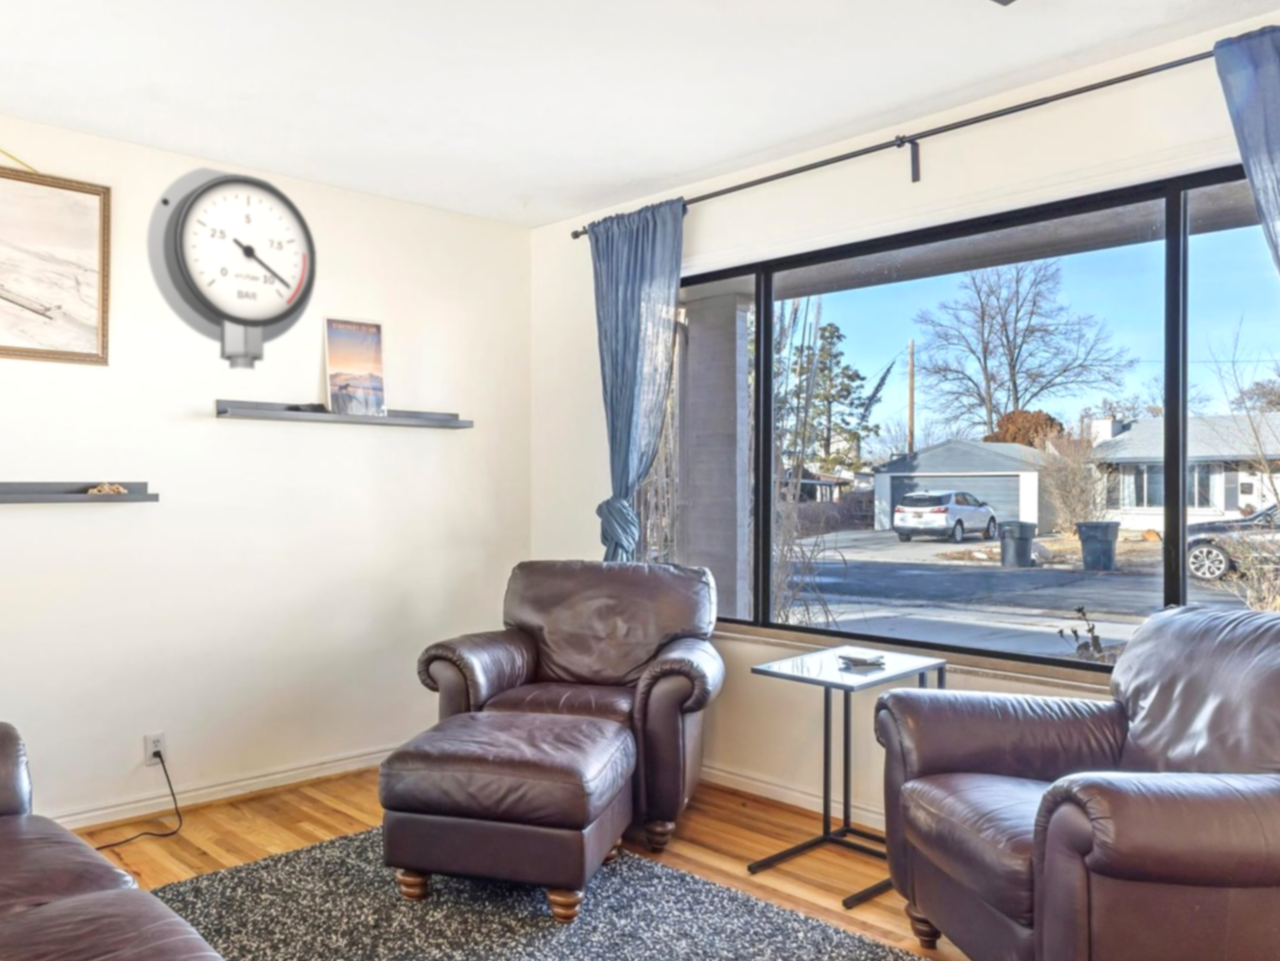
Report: 9.5bar
